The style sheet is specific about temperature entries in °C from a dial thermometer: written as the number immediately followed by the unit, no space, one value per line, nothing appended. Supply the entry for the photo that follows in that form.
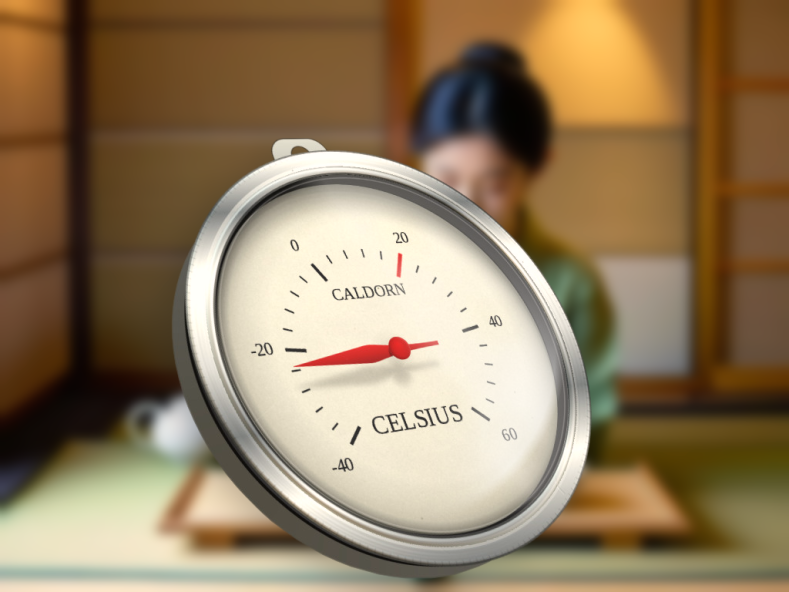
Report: -24°C
